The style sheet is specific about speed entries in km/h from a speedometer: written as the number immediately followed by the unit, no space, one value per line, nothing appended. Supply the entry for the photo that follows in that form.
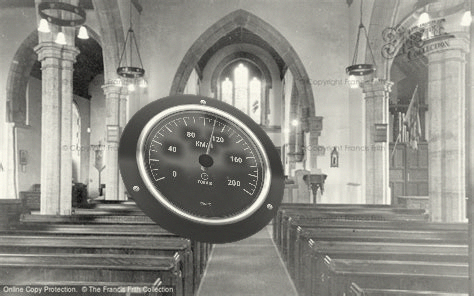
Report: 110km/h
